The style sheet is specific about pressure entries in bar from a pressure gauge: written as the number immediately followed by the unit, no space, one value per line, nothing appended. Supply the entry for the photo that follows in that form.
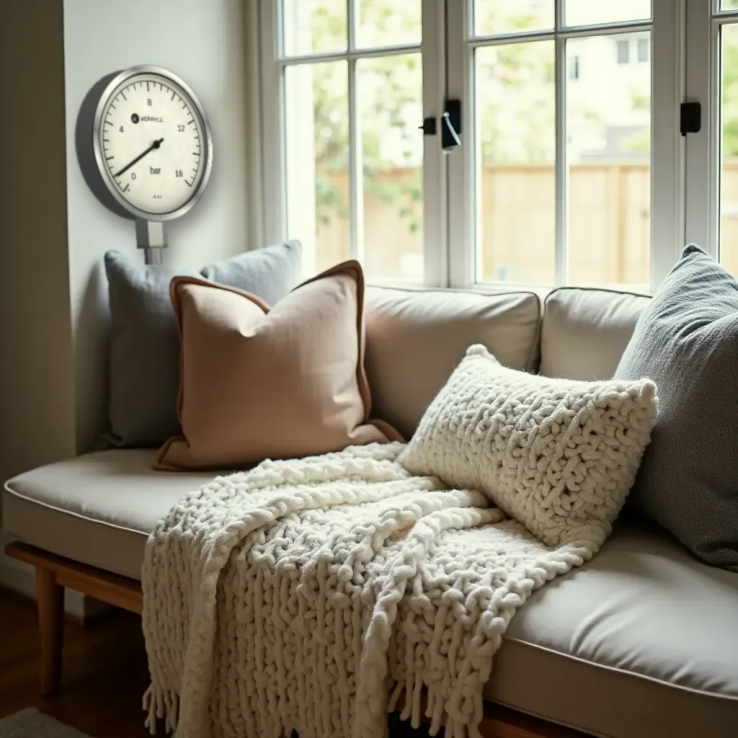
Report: 1bar
